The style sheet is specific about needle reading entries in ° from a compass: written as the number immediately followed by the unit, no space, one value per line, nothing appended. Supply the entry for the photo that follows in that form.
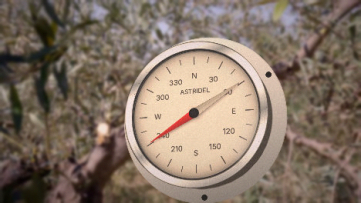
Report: 240°
